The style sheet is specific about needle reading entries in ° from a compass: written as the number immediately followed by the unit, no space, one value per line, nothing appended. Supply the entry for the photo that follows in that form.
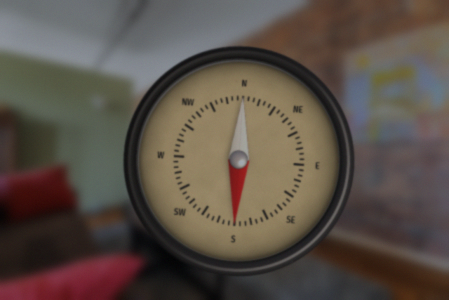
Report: 180°
